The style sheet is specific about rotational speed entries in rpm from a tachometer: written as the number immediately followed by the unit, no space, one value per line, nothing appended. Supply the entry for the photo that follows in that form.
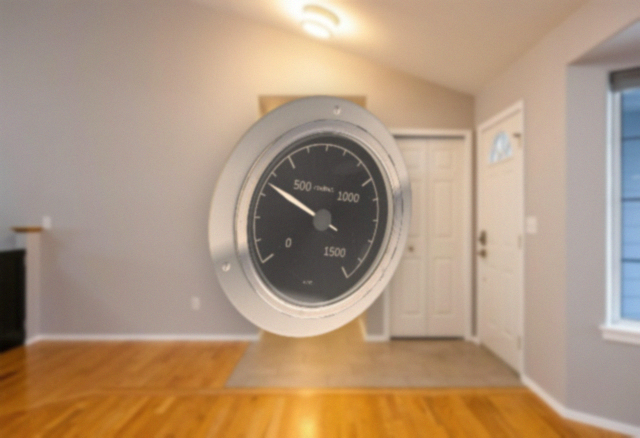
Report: 350rpm
